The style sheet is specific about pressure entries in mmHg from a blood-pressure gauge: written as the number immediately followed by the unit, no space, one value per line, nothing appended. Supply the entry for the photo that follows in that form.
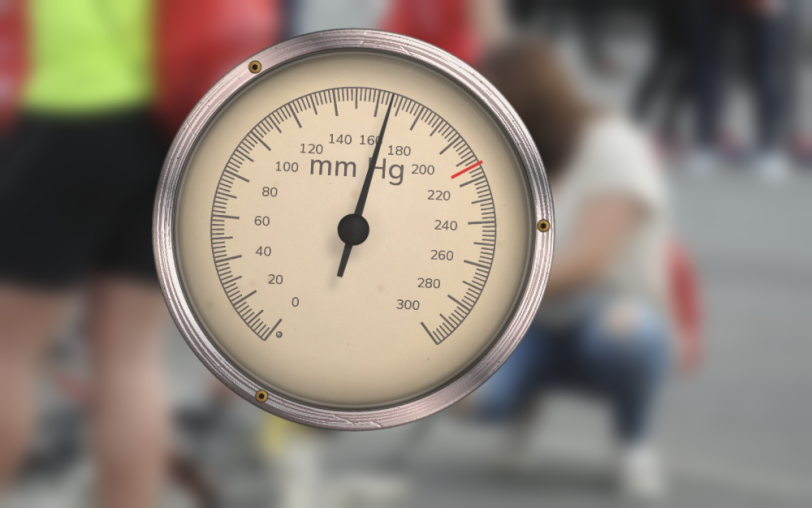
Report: 166mmHg
